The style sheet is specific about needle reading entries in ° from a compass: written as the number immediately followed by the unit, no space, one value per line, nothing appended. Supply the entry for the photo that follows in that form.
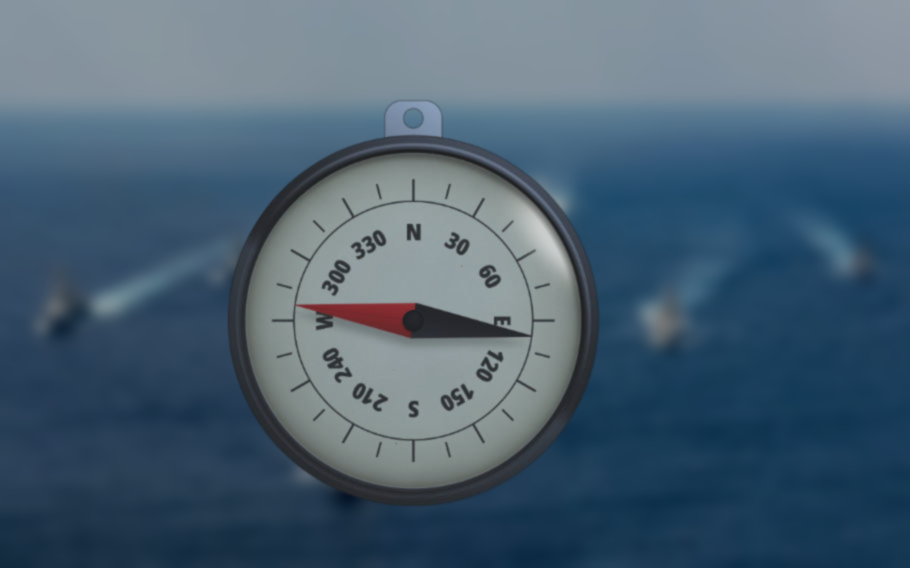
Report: 277.5°
